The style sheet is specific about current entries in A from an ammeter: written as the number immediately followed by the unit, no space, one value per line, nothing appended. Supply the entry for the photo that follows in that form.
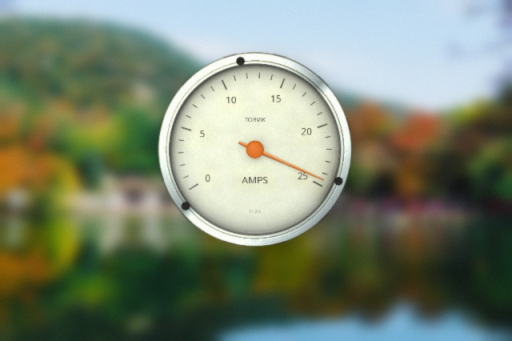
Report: 24.5A
